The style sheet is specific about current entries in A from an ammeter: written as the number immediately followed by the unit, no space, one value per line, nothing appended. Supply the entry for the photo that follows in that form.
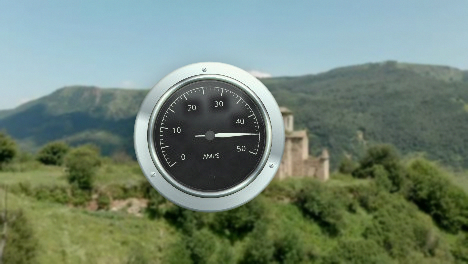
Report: 45A
